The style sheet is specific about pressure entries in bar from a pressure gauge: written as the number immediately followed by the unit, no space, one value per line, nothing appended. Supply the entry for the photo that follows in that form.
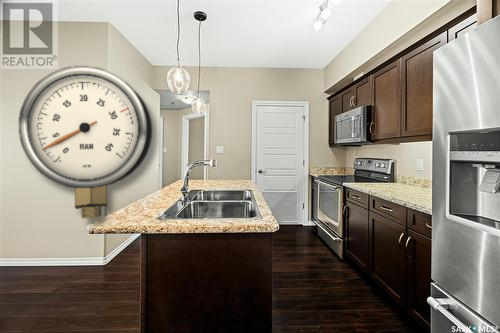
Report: 3bar
